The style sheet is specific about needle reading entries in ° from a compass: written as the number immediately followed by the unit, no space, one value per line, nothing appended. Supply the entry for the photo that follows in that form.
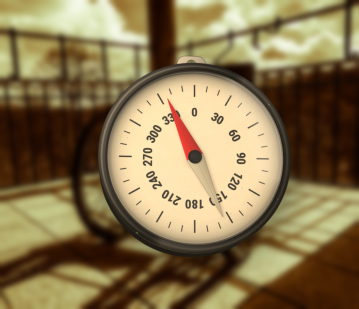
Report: 335°
